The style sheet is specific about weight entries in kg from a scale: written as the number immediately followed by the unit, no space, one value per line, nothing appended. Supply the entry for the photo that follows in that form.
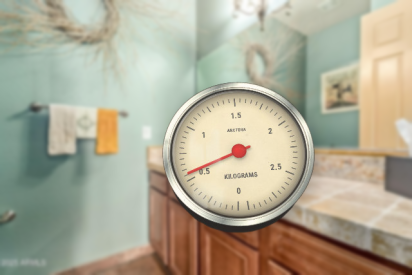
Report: 0.55kg
